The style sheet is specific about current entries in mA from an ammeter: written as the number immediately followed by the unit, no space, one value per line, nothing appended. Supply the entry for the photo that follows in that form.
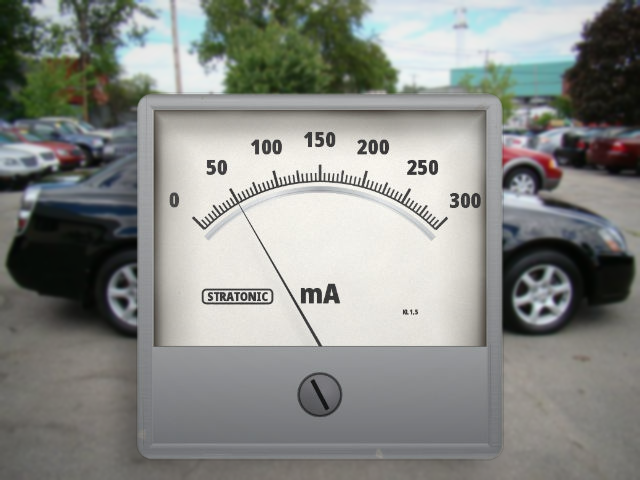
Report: 50mA
